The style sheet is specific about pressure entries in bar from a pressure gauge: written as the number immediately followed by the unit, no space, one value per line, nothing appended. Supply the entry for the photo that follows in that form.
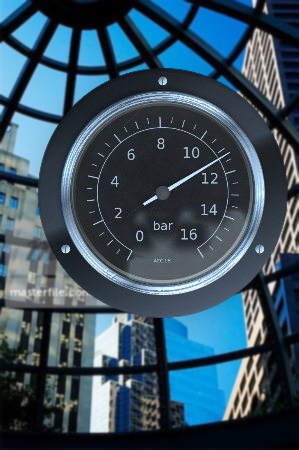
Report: 11.25bar
